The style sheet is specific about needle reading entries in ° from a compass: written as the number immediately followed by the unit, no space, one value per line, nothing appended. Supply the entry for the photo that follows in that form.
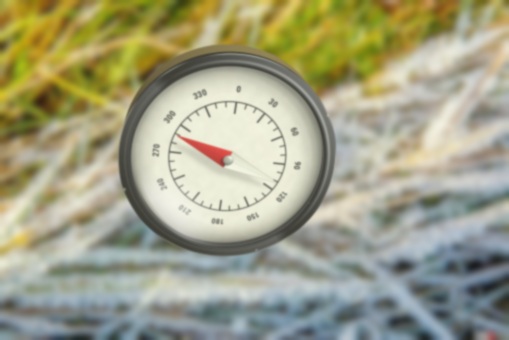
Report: 290°
